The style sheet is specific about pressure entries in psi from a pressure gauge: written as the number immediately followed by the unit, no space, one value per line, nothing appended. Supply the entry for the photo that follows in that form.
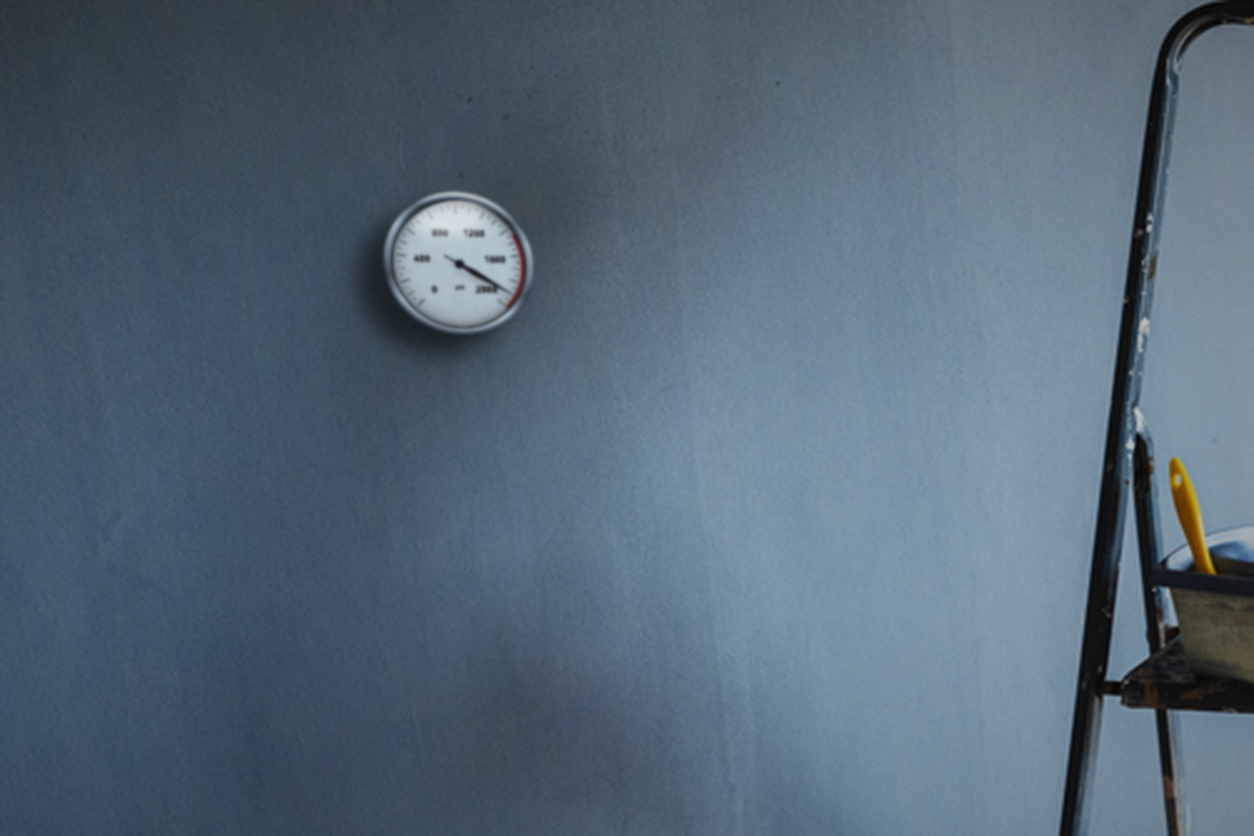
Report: 1900psi
